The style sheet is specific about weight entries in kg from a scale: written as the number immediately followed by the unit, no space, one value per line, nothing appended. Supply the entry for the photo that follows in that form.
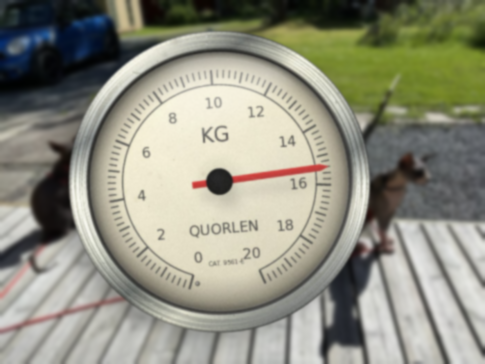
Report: 15.4kg
